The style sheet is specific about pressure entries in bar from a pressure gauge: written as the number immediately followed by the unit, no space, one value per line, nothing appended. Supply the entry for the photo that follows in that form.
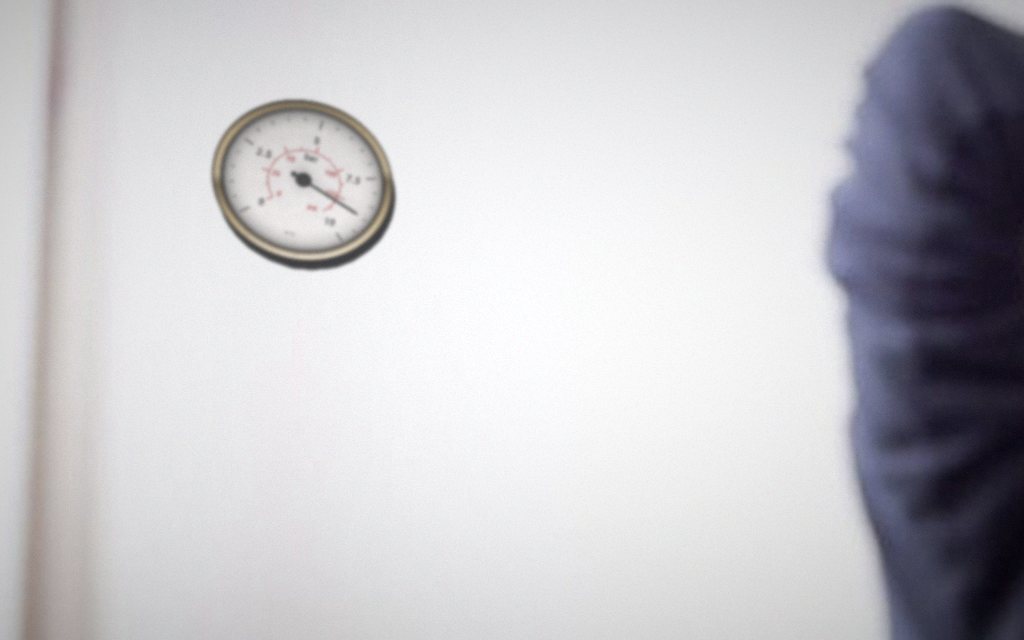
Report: 9bar
